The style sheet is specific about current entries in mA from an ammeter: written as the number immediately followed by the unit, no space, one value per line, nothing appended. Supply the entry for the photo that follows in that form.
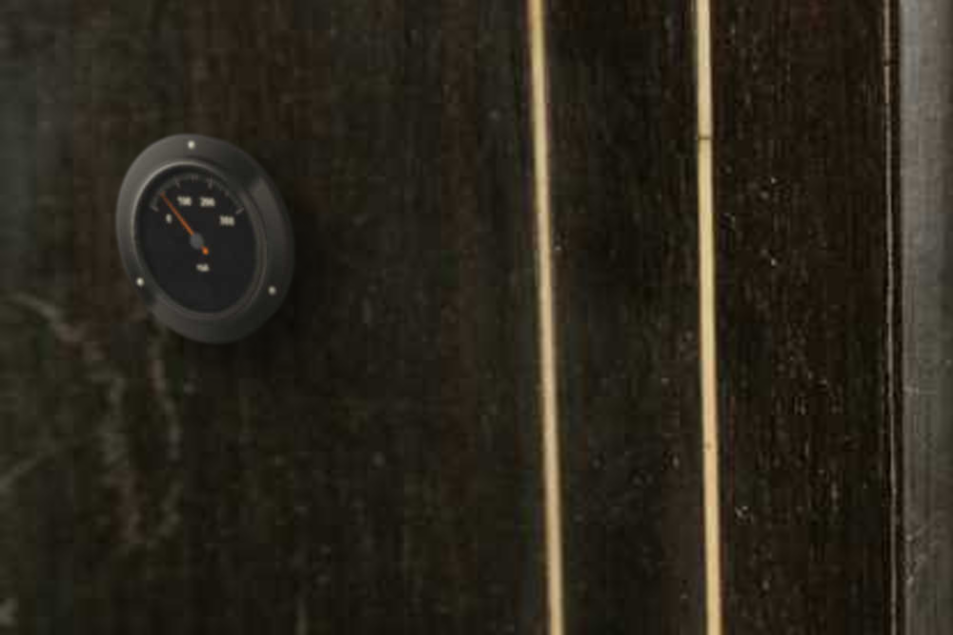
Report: 50mA
